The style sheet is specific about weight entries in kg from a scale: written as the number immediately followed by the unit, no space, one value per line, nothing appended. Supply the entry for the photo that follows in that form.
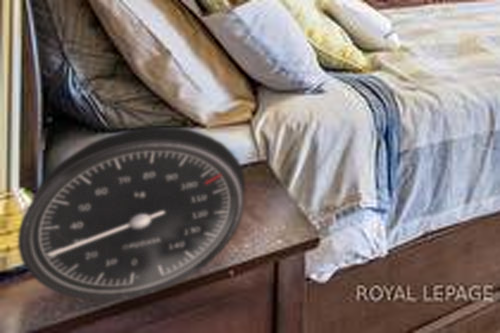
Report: 30kg
